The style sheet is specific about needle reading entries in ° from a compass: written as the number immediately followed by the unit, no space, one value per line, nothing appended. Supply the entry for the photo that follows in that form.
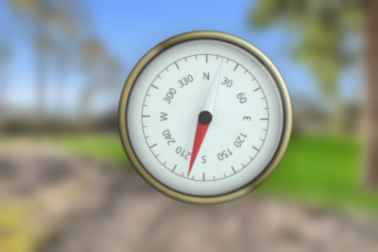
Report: 195°
